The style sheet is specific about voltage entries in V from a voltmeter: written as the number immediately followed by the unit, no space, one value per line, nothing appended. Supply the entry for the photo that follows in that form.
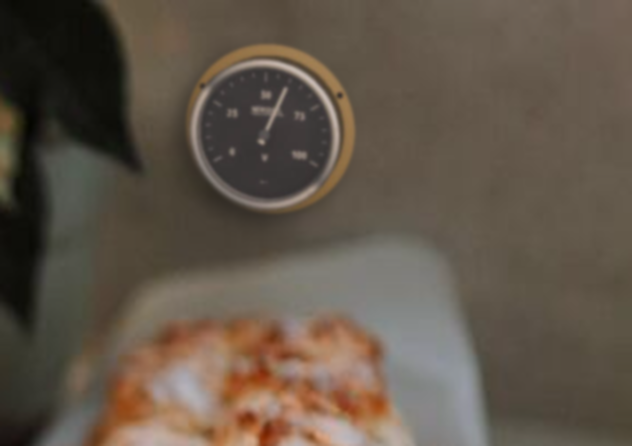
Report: 60V
